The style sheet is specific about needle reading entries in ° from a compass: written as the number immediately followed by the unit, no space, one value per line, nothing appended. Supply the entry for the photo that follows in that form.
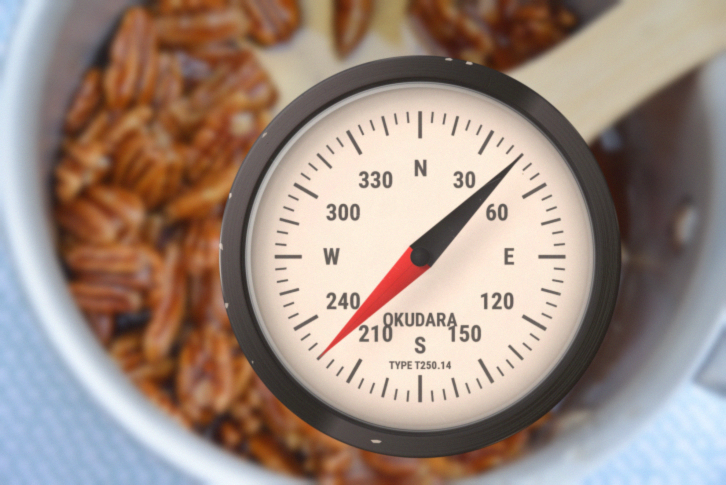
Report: 225°
